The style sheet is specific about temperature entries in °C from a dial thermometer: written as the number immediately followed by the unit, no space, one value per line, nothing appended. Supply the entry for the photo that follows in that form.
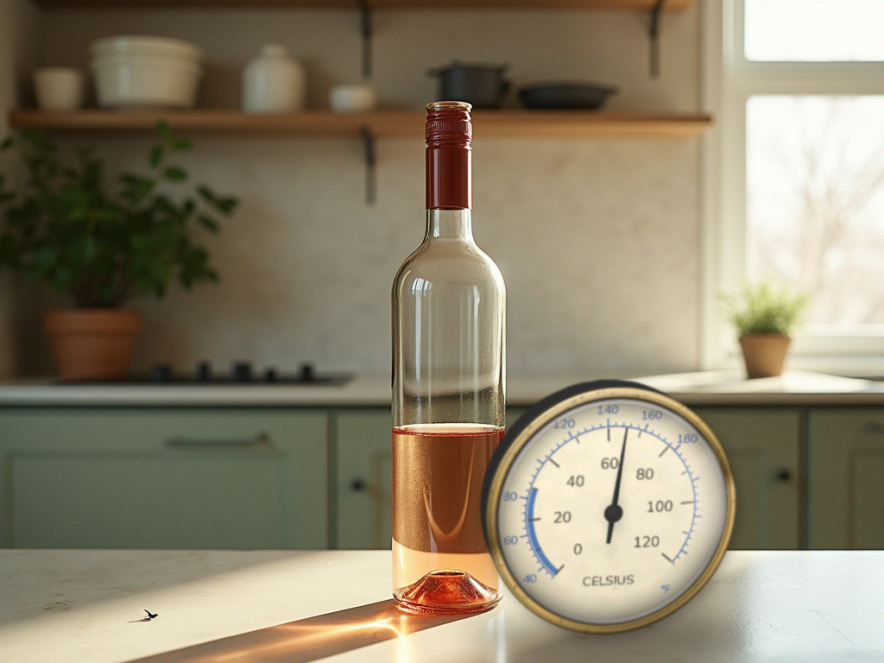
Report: 65°C
